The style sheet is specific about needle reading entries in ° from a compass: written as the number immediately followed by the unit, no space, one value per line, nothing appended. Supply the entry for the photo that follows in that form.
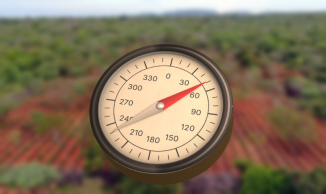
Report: 50°
